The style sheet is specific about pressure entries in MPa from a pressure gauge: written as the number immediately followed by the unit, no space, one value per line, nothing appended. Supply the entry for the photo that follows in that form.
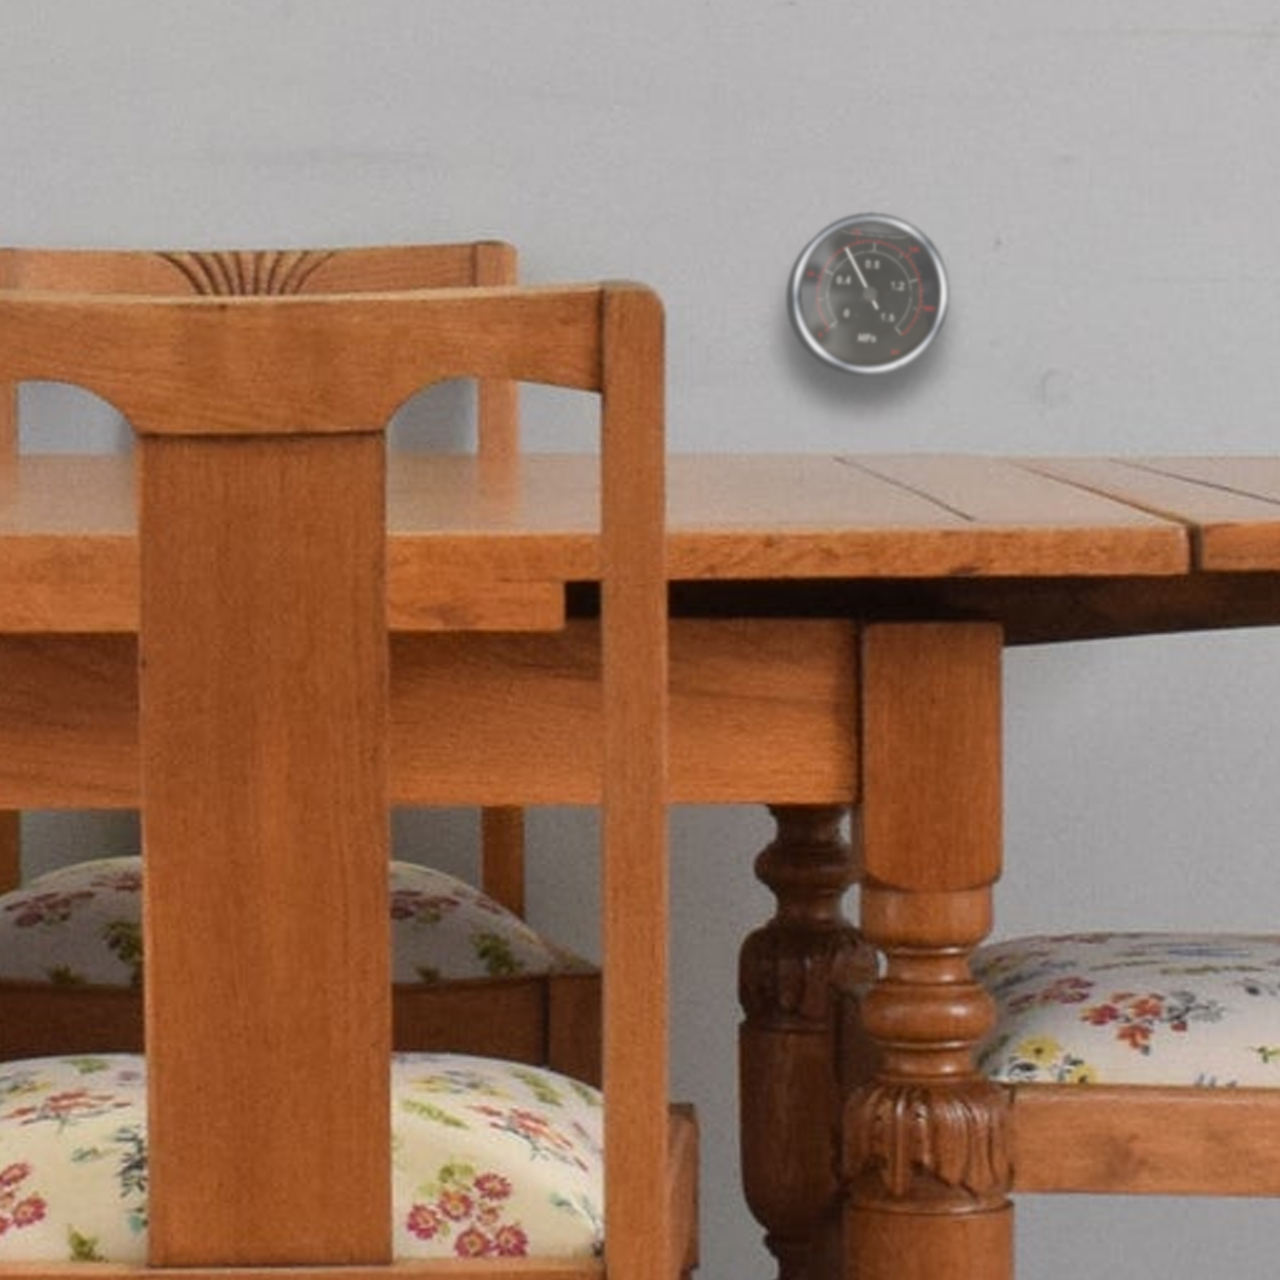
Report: 0.6MPa
